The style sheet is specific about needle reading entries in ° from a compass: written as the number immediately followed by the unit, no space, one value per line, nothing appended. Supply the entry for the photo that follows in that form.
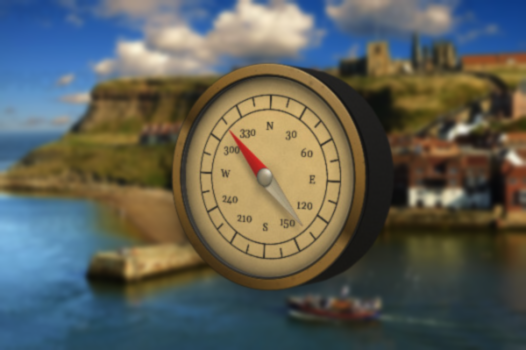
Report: 315°
